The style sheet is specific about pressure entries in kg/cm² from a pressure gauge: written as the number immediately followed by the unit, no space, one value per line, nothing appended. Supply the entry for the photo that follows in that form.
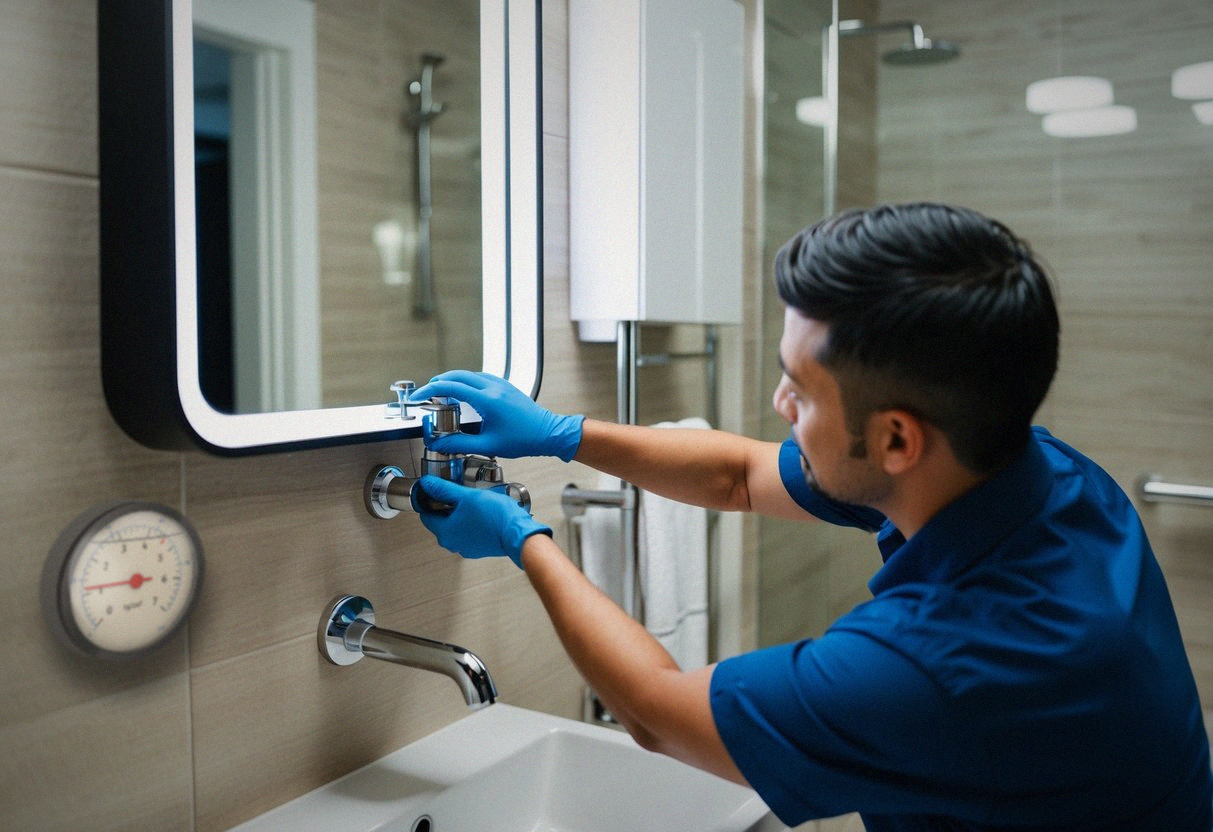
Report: 1.2kg/cm²
